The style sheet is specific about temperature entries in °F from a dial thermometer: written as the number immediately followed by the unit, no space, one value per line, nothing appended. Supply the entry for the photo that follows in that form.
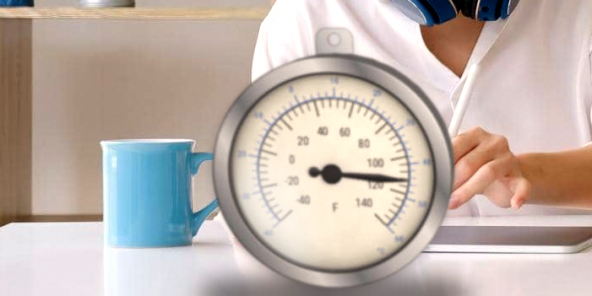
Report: 112°F
